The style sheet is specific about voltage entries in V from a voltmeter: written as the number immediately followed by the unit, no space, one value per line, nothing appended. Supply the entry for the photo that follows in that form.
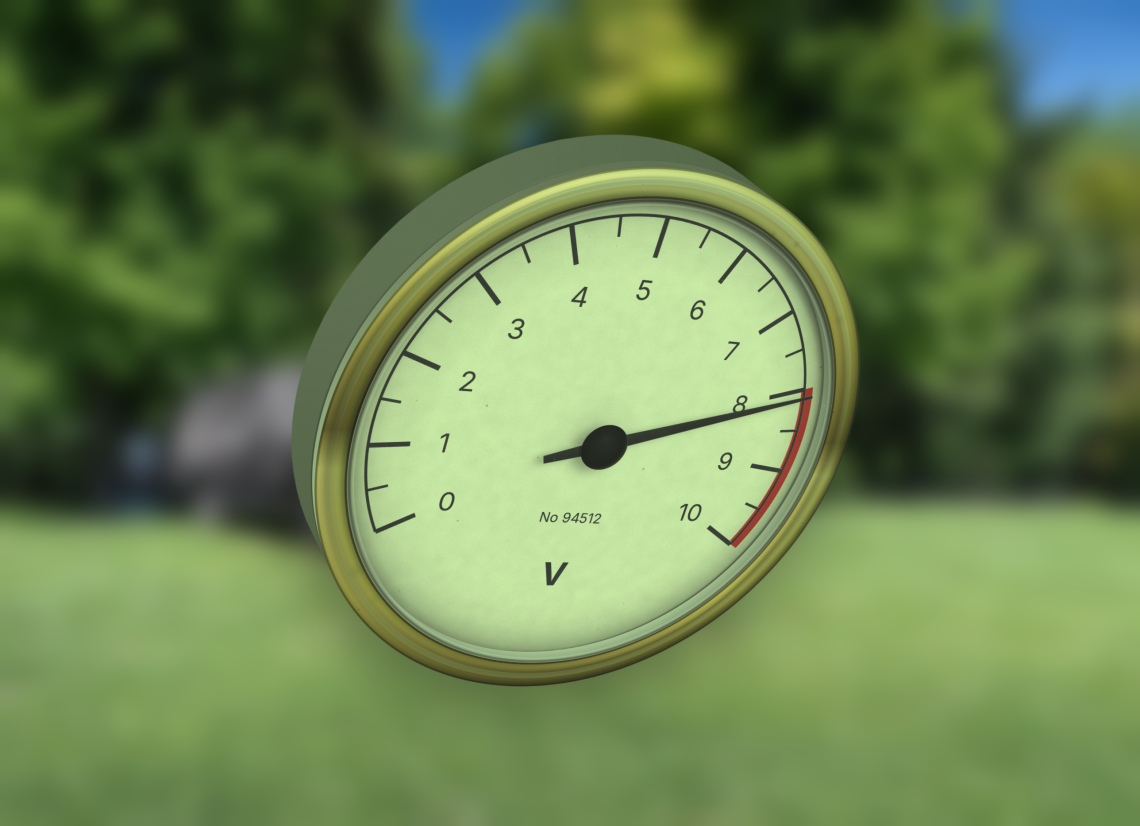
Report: 8V
